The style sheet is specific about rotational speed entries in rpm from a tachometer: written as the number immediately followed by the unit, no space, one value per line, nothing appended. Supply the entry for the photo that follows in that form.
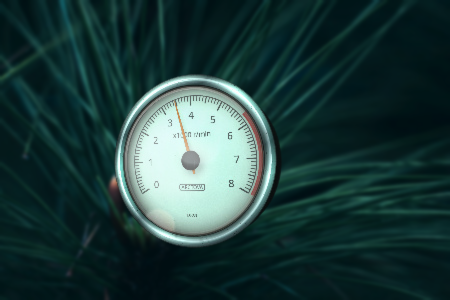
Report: 3500rpm
